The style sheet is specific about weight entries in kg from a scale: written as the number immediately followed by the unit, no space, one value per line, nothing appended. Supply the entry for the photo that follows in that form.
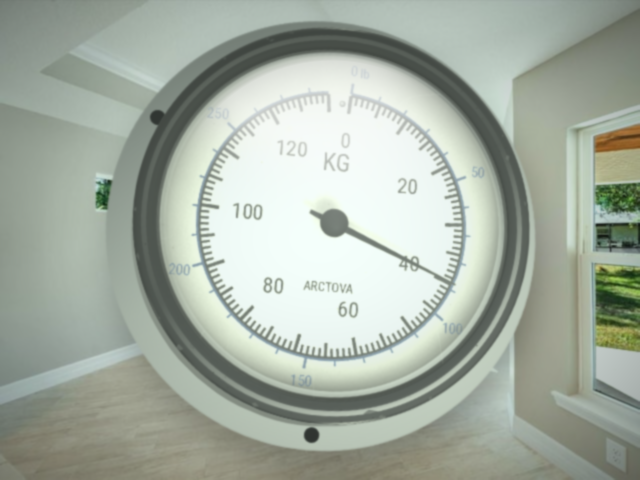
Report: 40kg
